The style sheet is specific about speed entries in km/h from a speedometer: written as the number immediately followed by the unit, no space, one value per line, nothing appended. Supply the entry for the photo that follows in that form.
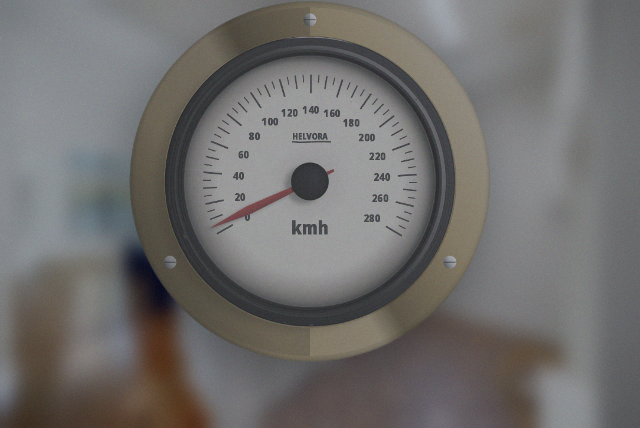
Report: 5km/h
